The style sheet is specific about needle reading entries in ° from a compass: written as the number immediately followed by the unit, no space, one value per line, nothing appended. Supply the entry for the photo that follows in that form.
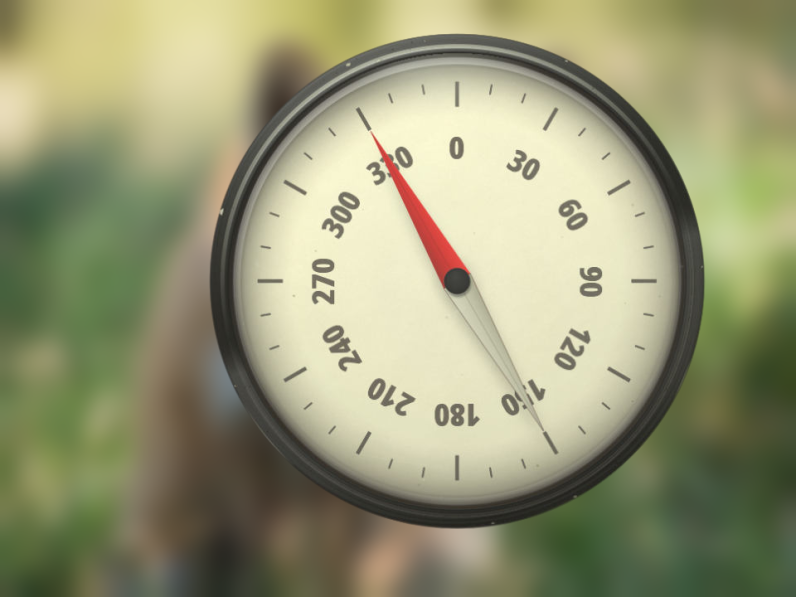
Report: 330°
